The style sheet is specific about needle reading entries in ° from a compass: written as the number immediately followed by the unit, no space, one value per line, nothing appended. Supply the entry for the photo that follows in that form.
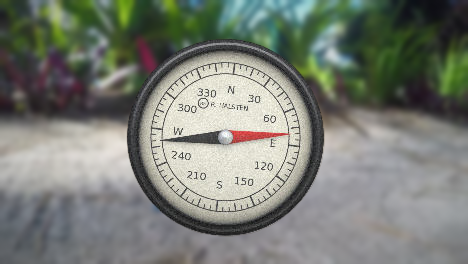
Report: 80°
